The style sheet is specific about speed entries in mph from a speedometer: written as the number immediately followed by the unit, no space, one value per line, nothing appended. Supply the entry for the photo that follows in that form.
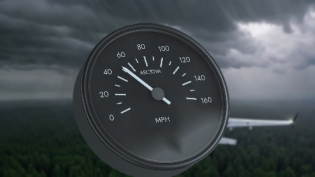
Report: 50mph
